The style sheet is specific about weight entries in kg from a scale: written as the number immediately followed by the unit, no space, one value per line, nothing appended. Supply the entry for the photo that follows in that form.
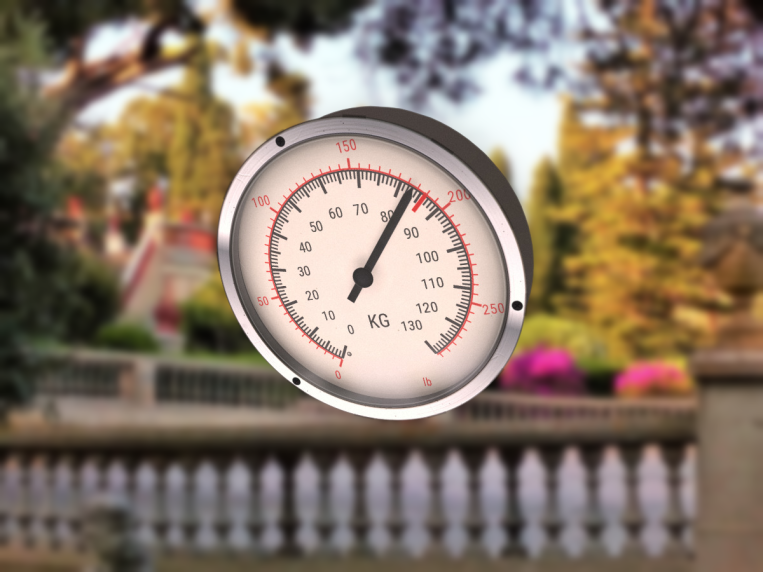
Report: 83kg
